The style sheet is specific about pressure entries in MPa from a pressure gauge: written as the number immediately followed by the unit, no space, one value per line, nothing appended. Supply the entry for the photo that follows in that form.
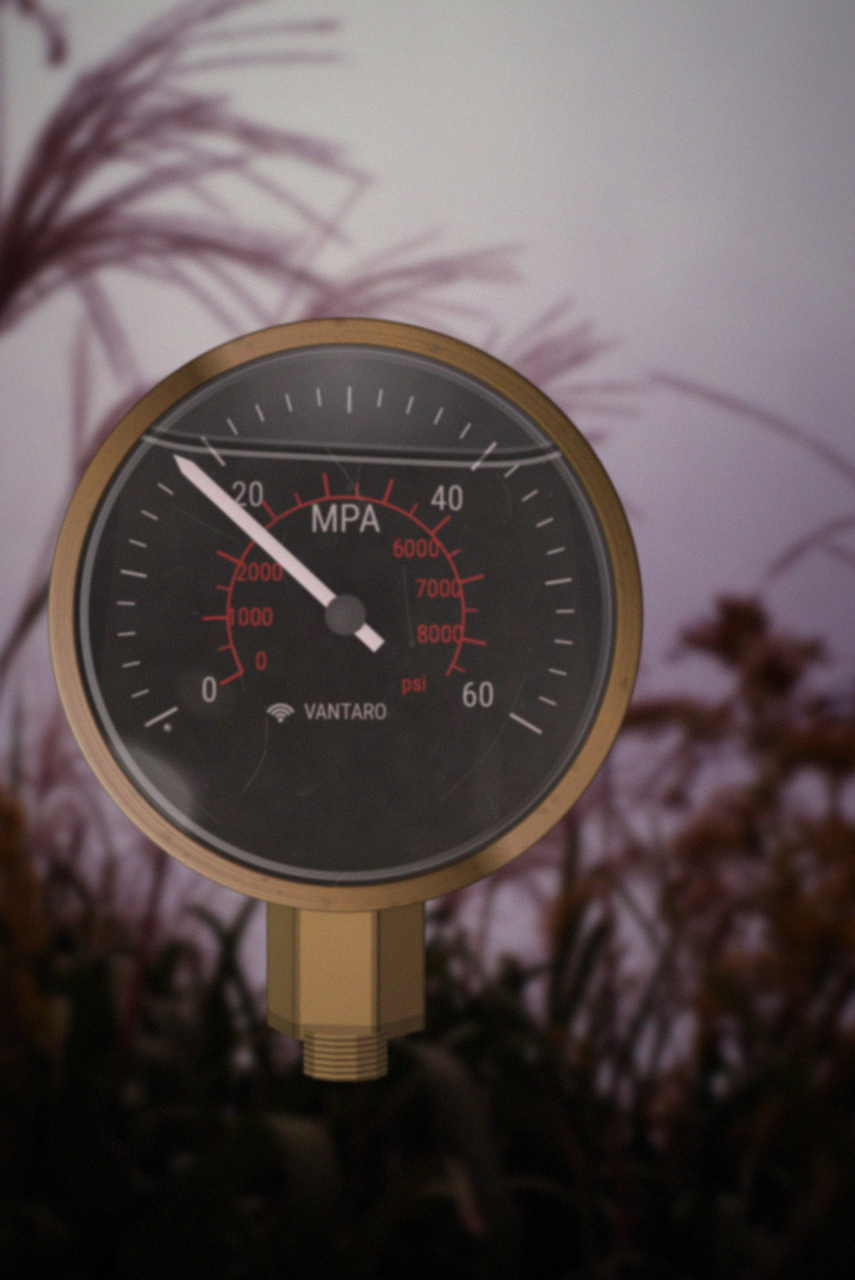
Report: 18MPa
